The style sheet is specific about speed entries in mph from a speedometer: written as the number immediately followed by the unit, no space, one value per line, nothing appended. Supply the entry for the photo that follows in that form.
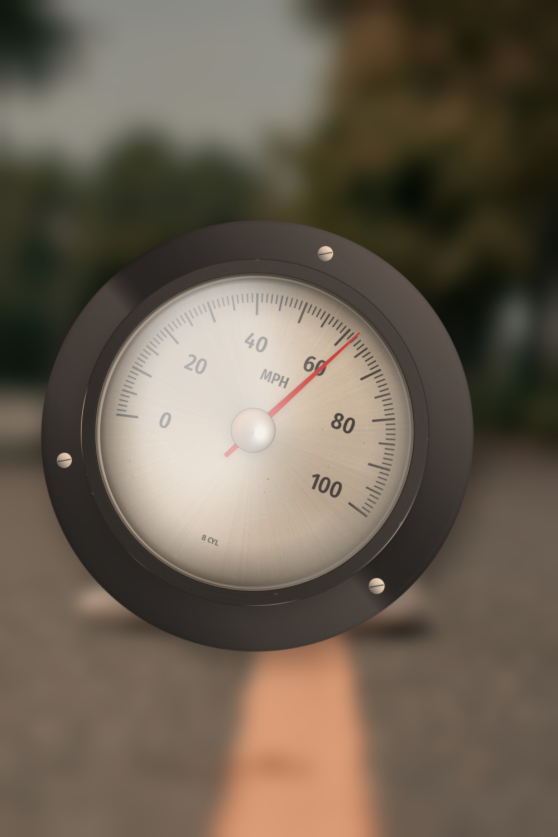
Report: 62mph
